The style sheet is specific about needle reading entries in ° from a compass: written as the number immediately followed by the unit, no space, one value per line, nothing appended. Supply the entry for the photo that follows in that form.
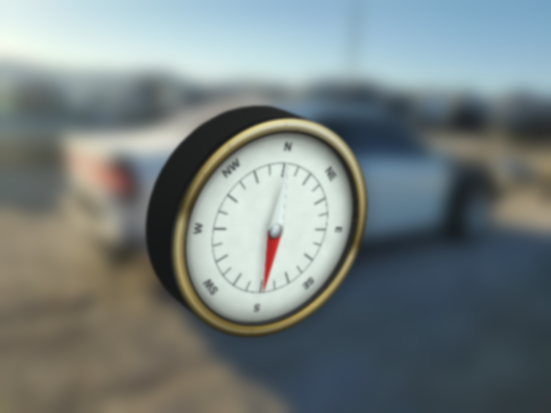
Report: 180°
